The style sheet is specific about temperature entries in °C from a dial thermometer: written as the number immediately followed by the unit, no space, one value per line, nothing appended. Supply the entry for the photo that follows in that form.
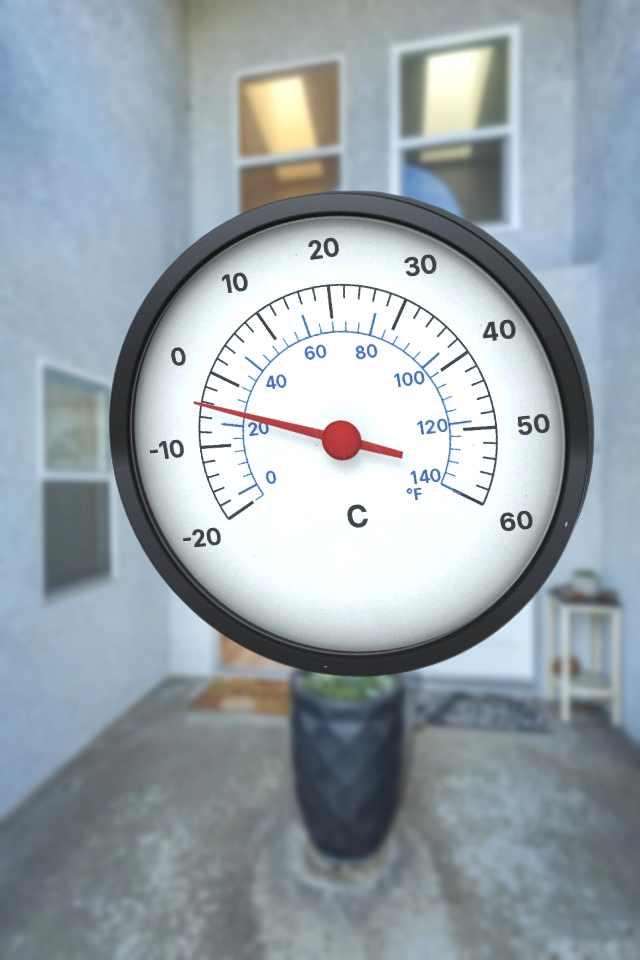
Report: -4°C
